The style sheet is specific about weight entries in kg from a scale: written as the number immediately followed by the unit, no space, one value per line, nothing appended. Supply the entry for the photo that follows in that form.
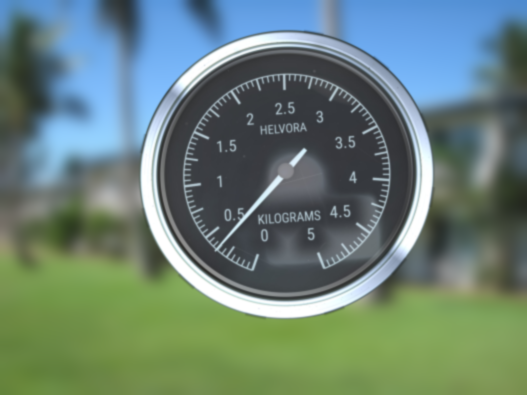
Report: 0.35kg
